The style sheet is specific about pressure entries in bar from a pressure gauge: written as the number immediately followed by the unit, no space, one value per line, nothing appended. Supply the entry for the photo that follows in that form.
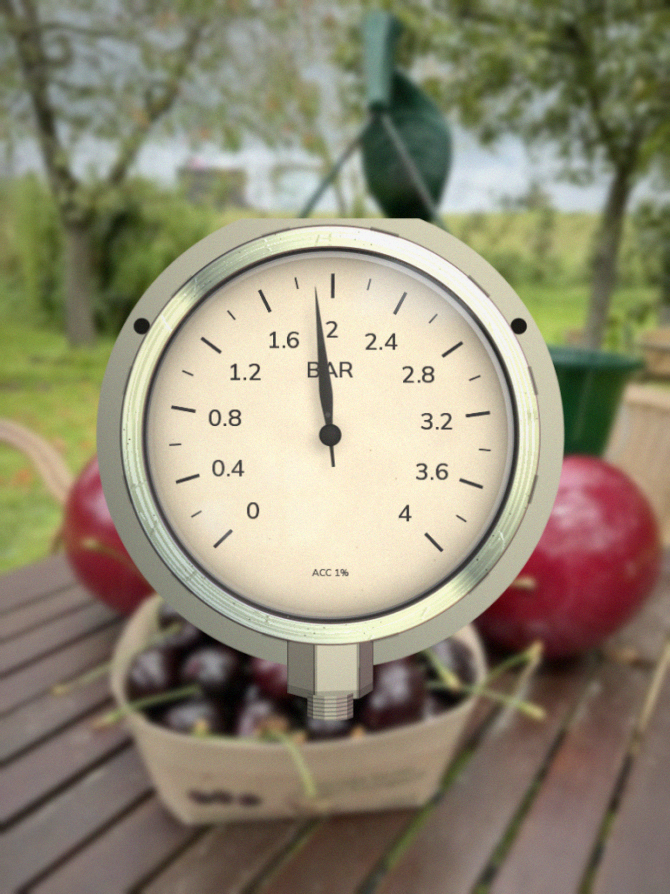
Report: 1.9bar
